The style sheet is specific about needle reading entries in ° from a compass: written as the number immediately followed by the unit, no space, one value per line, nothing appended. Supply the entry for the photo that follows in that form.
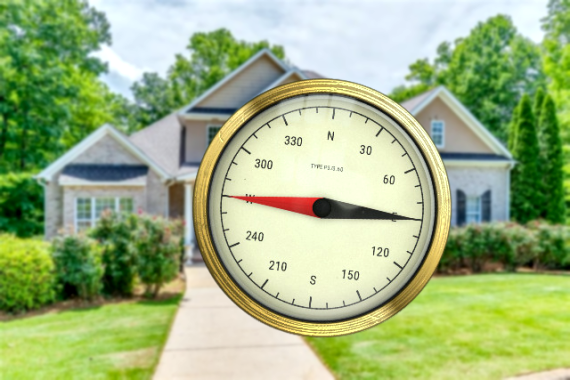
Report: 270°
